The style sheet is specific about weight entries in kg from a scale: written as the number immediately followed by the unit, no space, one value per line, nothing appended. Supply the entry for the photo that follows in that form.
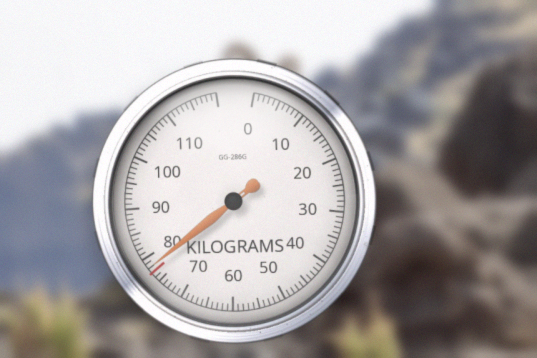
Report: 78kg
